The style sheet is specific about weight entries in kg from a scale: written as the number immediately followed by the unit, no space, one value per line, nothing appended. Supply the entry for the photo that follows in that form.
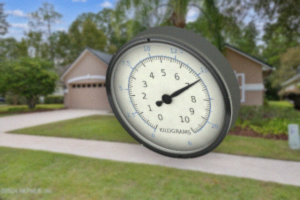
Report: 7kg
